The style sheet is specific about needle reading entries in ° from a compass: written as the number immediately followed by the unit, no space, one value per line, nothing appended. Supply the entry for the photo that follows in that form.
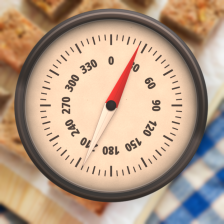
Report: 25°
